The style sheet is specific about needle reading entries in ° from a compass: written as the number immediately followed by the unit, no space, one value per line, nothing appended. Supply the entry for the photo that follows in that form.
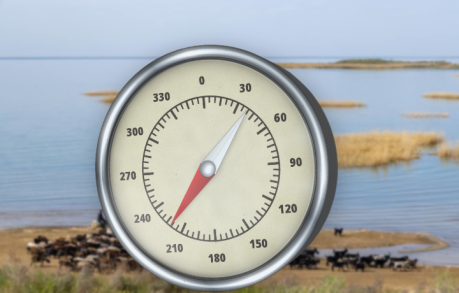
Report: 220°
